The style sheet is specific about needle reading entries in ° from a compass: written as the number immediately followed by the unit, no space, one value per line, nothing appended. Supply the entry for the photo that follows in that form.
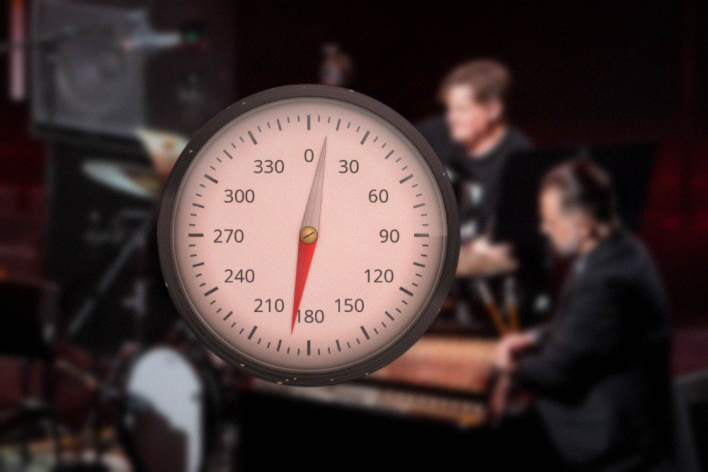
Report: 190°
